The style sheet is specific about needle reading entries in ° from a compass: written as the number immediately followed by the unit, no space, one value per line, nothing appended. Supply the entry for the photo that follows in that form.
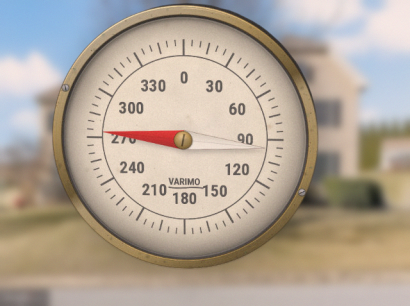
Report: 275°
